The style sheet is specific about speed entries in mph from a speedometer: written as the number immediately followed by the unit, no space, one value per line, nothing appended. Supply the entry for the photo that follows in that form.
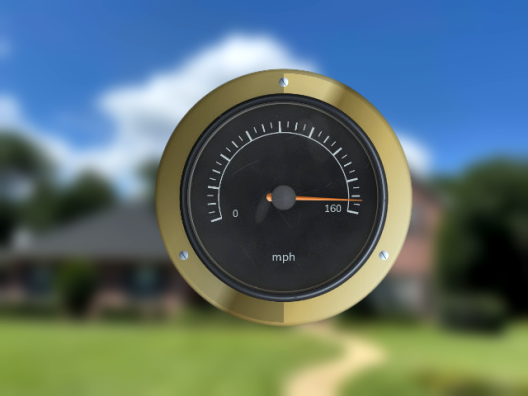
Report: 152.5mph
